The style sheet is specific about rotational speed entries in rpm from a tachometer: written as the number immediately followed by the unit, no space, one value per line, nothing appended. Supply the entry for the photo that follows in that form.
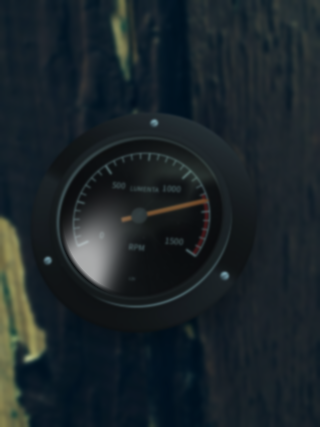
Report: 1200rpm
